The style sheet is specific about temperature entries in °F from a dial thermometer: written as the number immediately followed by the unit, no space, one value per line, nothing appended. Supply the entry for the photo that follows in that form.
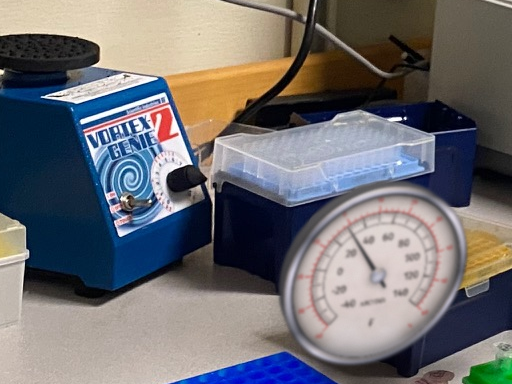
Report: 30°F
